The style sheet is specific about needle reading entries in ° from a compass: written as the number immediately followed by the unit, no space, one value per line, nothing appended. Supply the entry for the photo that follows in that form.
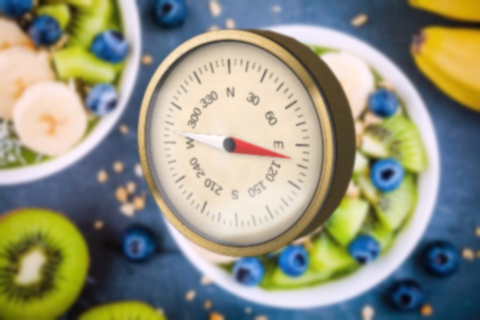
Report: 100°
